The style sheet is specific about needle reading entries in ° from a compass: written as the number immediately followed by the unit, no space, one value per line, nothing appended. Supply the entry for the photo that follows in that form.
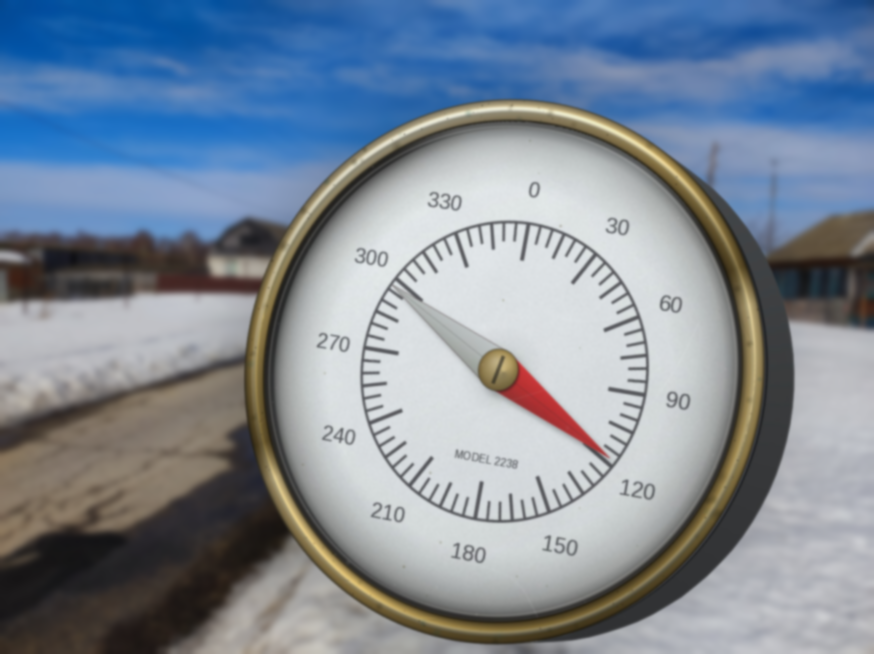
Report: 117.5°
